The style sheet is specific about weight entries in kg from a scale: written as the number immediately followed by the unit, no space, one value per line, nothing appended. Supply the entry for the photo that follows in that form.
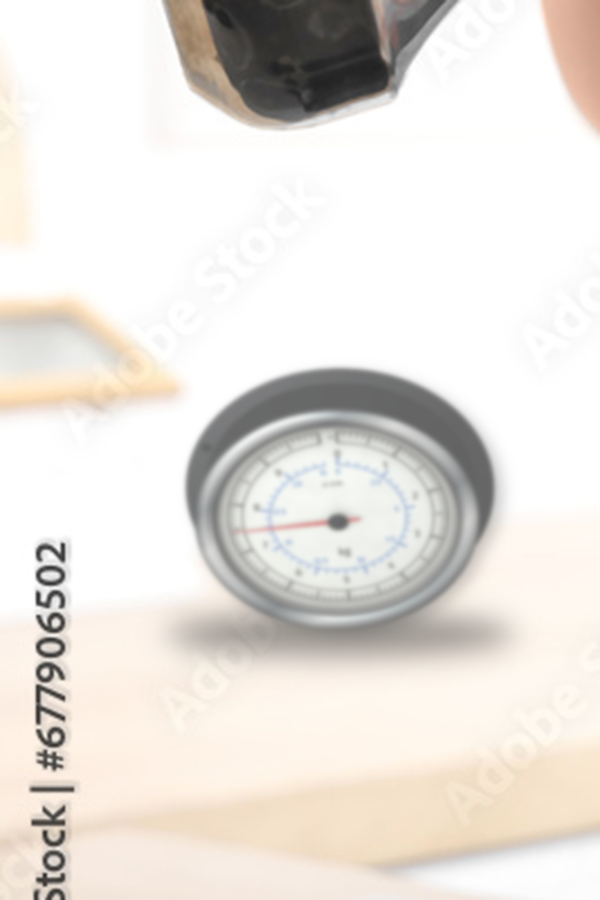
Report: 7.5kg
